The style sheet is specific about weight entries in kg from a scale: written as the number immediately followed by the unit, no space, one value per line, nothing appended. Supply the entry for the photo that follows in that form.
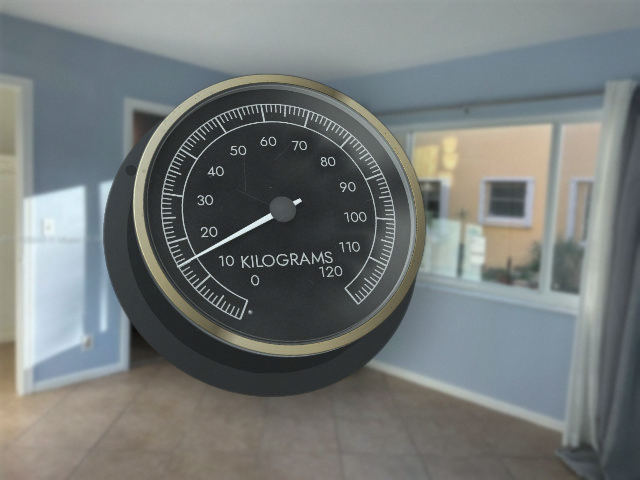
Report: 15kg
